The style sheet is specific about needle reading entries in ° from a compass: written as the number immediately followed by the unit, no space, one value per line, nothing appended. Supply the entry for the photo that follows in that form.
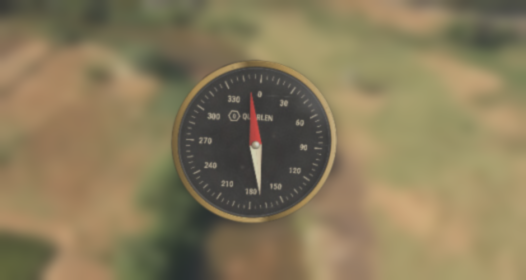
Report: 350°
